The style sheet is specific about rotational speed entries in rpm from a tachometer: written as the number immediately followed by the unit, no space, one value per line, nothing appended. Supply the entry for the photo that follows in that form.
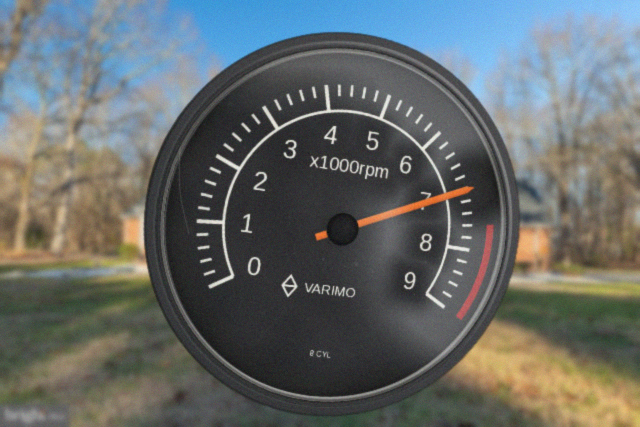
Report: 7000rpm
